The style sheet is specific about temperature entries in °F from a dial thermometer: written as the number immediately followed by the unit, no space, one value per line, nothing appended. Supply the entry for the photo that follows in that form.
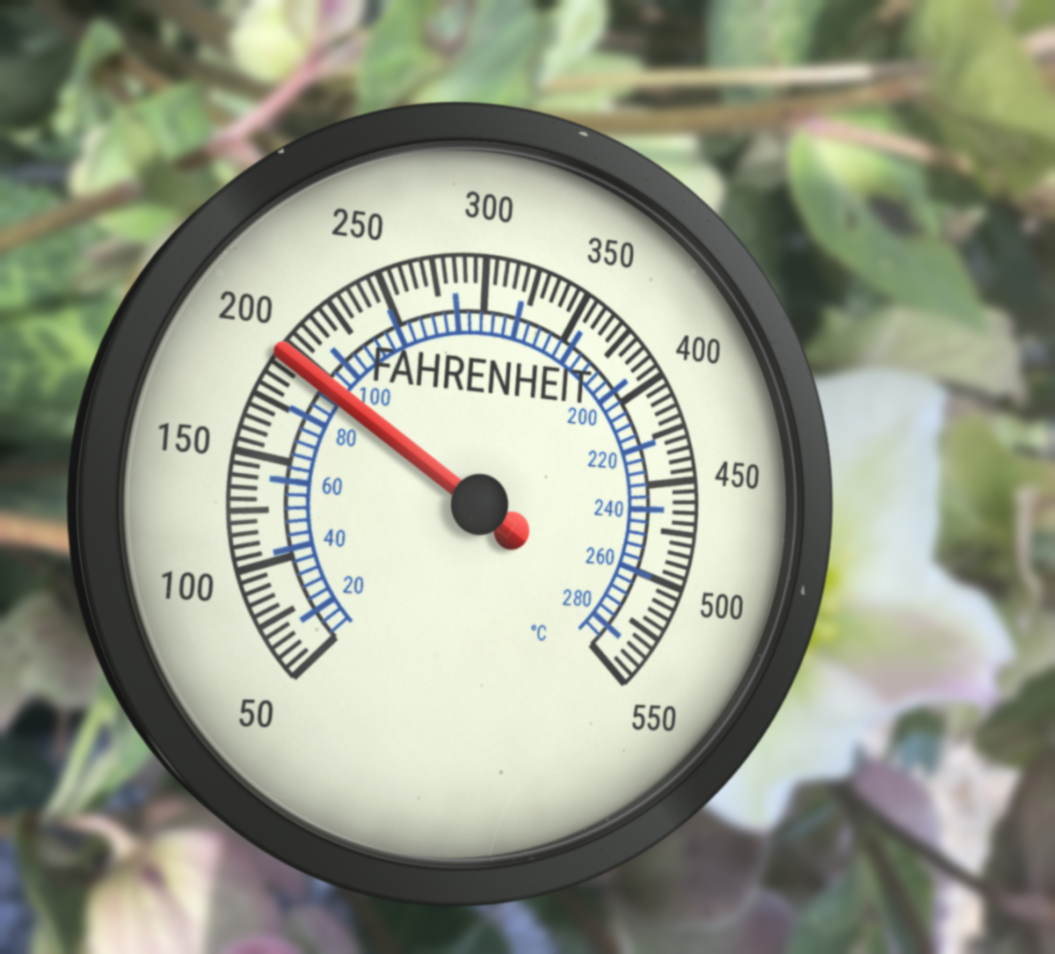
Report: 195°F
